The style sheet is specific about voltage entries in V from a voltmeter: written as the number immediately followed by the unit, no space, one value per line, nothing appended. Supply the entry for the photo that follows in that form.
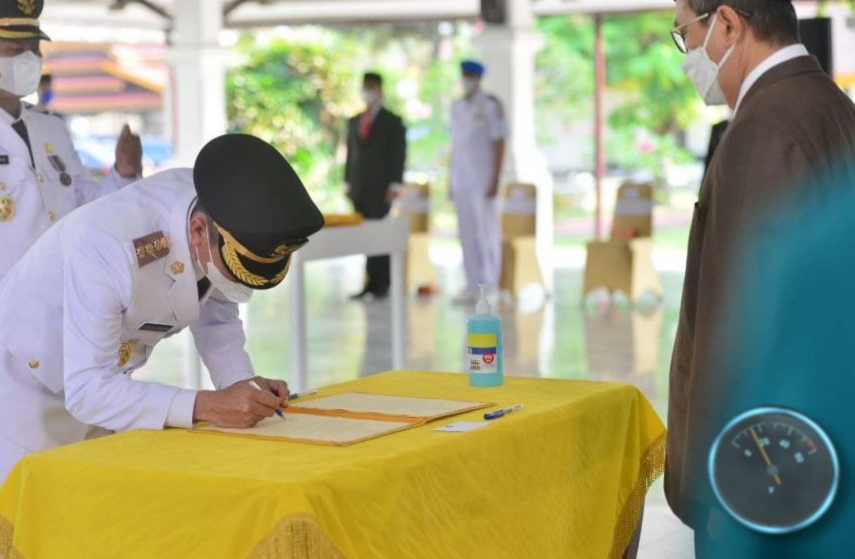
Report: 15V
